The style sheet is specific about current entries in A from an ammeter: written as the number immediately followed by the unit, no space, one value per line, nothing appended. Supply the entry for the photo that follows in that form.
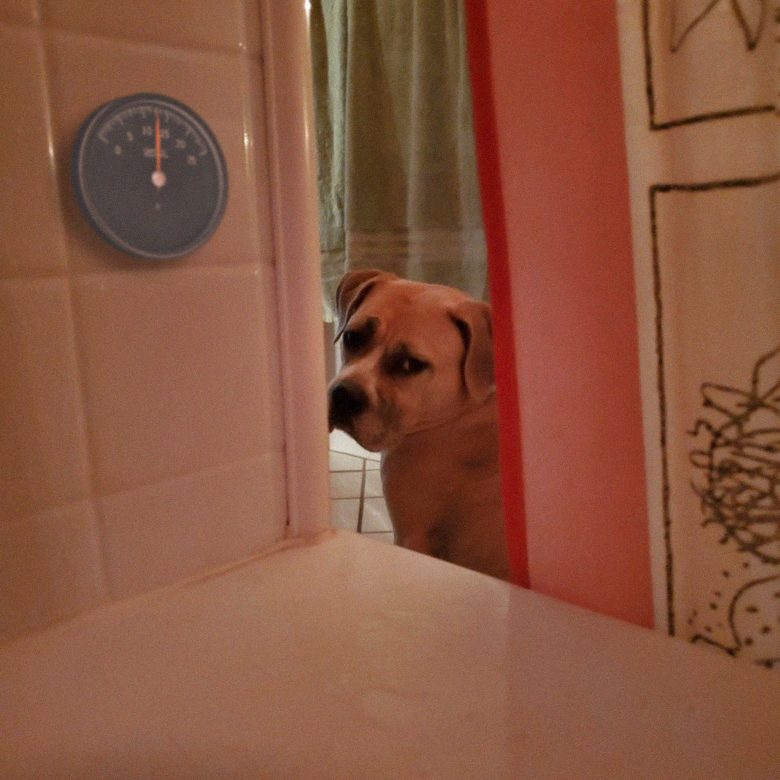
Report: 12.5A
